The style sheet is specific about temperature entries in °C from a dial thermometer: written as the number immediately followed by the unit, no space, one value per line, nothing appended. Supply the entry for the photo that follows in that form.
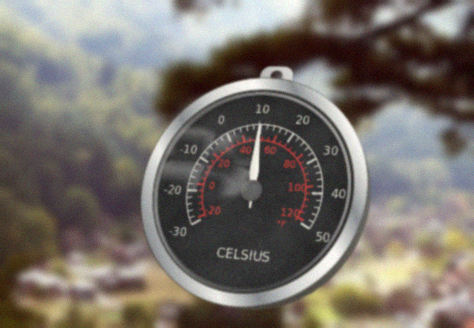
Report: 10°C
